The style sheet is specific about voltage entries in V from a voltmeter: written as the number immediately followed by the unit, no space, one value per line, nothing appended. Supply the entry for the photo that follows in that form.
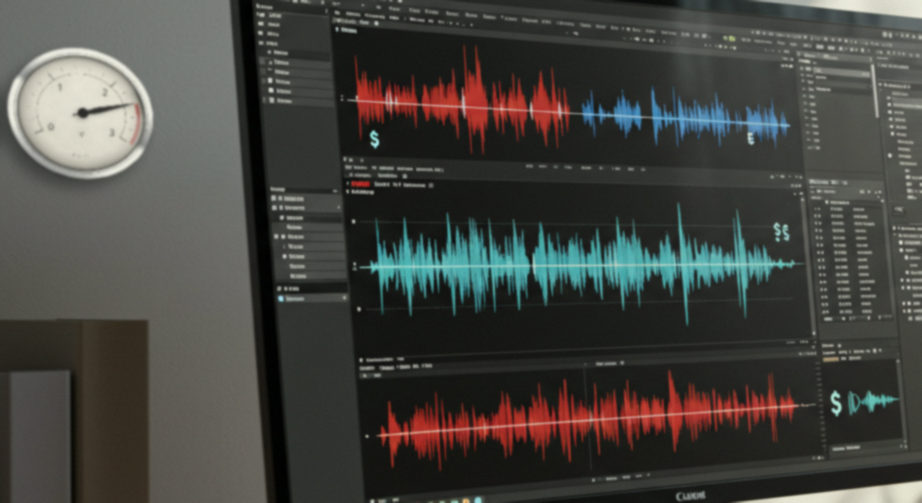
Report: 2.4V
